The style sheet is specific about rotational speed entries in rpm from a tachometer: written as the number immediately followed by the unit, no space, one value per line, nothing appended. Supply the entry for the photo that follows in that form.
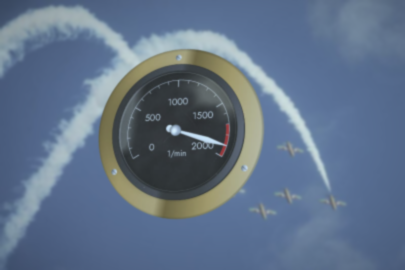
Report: 1900rpm
